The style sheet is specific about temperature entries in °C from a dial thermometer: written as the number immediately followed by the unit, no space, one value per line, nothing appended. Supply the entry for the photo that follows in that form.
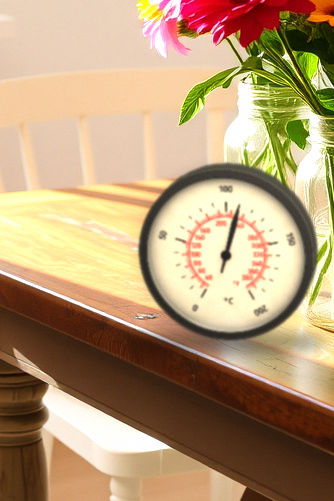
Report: 110°C
